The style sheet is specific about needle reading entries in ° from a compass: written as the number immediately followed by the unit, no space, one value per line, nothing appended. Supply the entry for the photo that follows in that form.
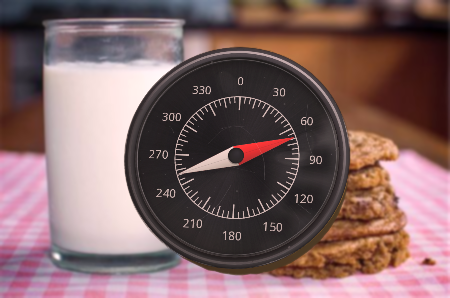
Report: 70°
